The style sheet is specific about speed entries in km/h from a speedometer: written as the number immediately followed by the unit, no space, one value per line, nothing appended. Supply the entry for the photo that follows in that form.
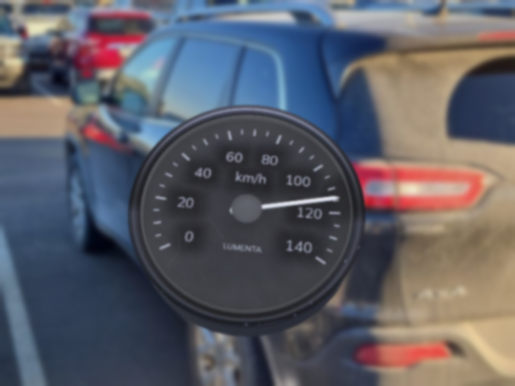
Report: 115km/h
